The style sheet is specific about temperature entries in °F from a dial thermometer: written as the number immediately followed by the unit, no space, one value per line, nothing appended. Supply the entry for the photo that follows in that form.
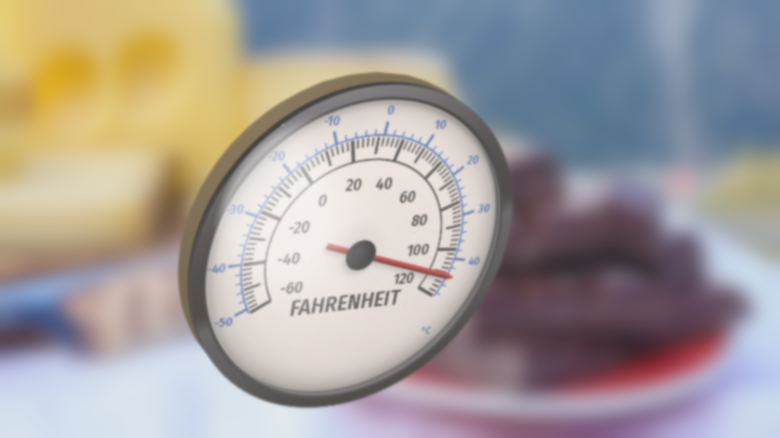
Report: 110°F
